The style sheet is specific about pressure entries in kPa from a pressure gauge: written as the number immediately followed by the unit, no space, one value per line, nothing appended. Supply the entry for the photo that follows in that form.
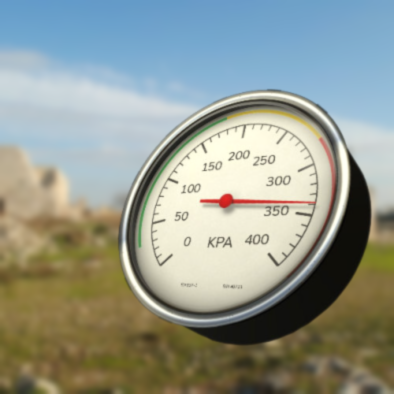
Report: 340kPa
